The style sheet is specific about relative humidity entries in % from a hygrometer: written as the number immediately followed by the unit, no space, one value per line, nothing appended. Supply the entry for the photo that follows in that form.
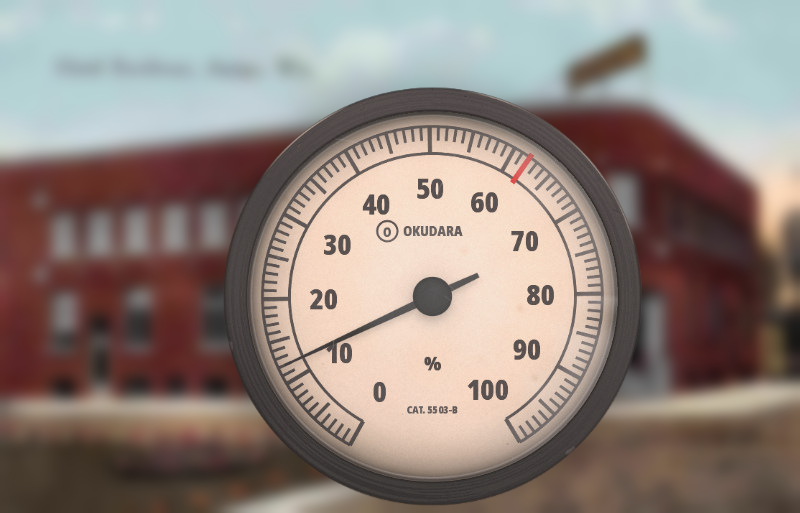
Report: 12%
